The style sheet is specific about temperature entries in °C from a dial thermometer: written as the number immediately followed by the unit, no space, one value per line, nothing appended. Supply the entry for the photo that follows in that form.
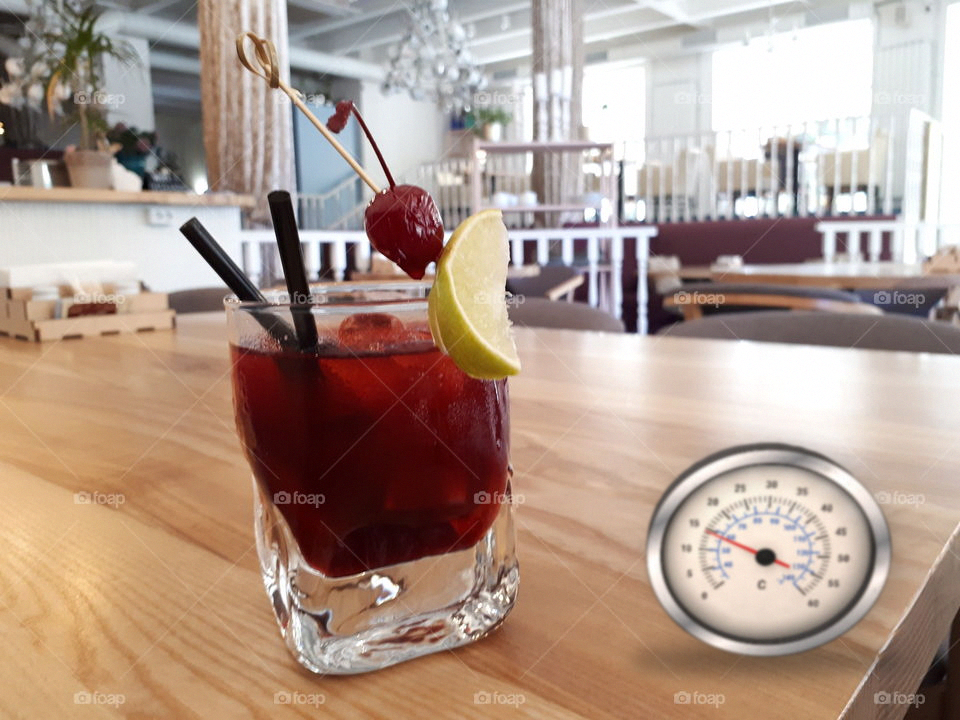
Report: 15°C
